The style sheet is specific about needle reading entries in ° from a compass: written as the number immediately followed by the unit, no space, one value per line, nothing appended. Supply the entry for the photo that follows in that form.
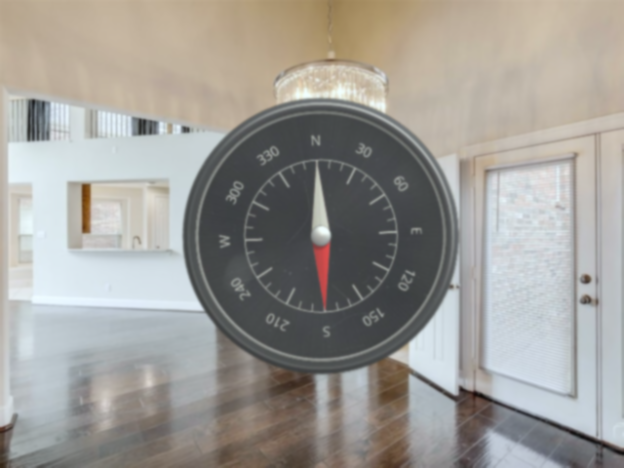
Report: 180°
